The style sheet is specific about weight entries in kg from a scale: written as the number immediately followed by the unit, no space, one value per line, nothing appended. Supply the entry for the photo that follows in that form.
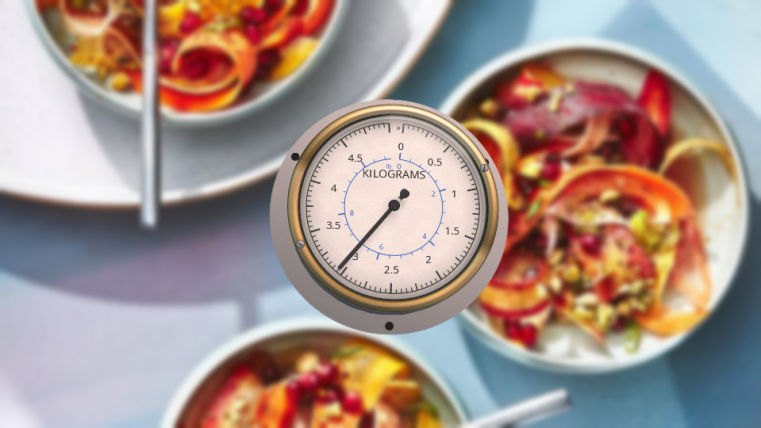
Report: 3.05kg
